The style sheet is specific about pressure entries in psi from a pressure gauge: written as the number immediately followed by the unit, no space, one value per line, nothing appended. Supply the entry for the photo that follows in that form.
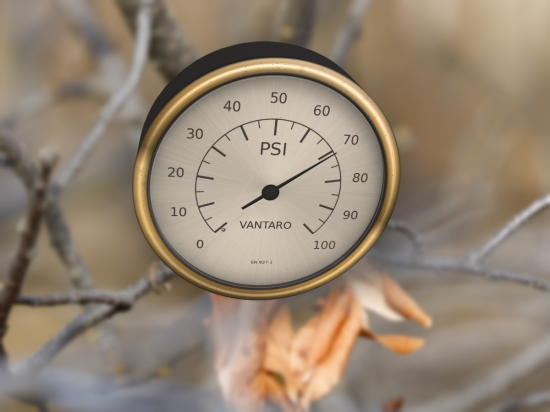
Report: 70psi
